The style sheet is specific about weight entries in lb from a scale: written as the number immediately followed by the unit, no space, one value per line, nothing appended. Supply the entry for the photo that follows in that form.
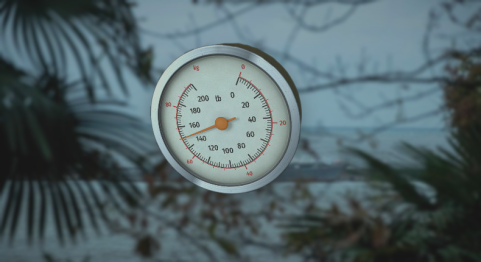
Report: 150lb
